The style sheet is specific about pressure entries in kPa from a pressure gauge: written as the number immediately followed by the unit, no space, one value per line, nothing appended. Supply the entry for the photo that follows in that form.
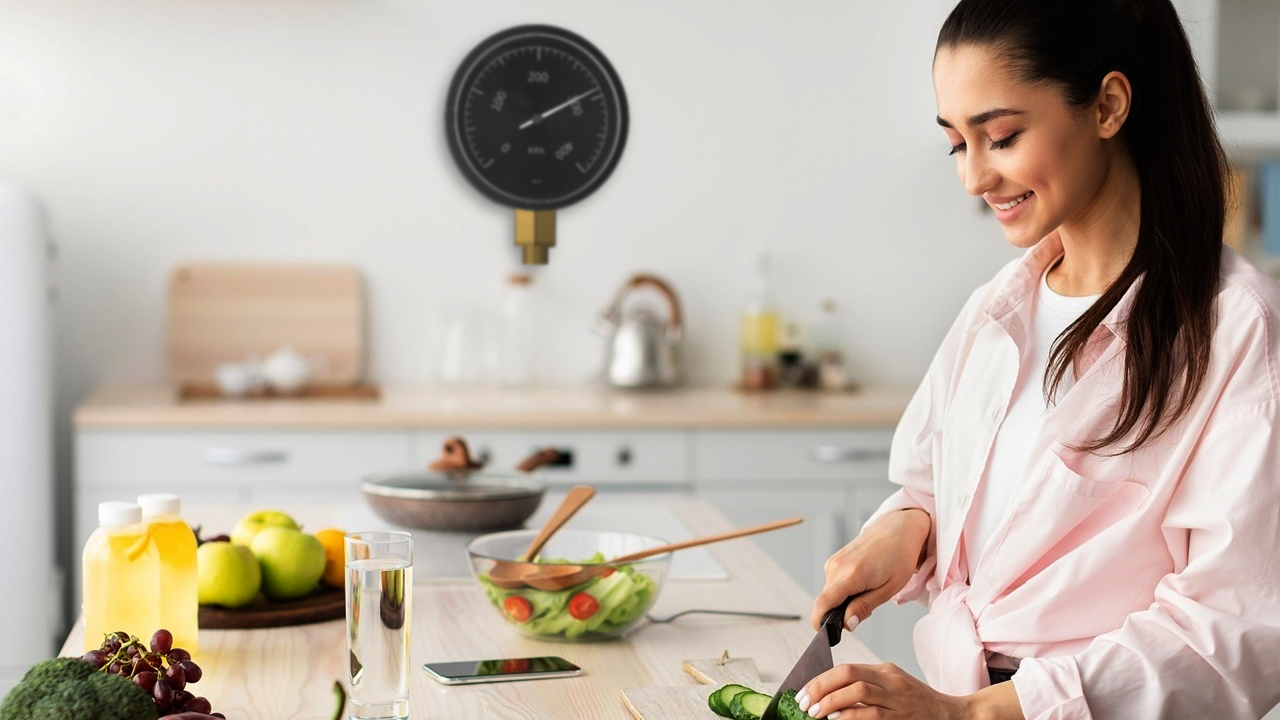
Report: 290kPa
